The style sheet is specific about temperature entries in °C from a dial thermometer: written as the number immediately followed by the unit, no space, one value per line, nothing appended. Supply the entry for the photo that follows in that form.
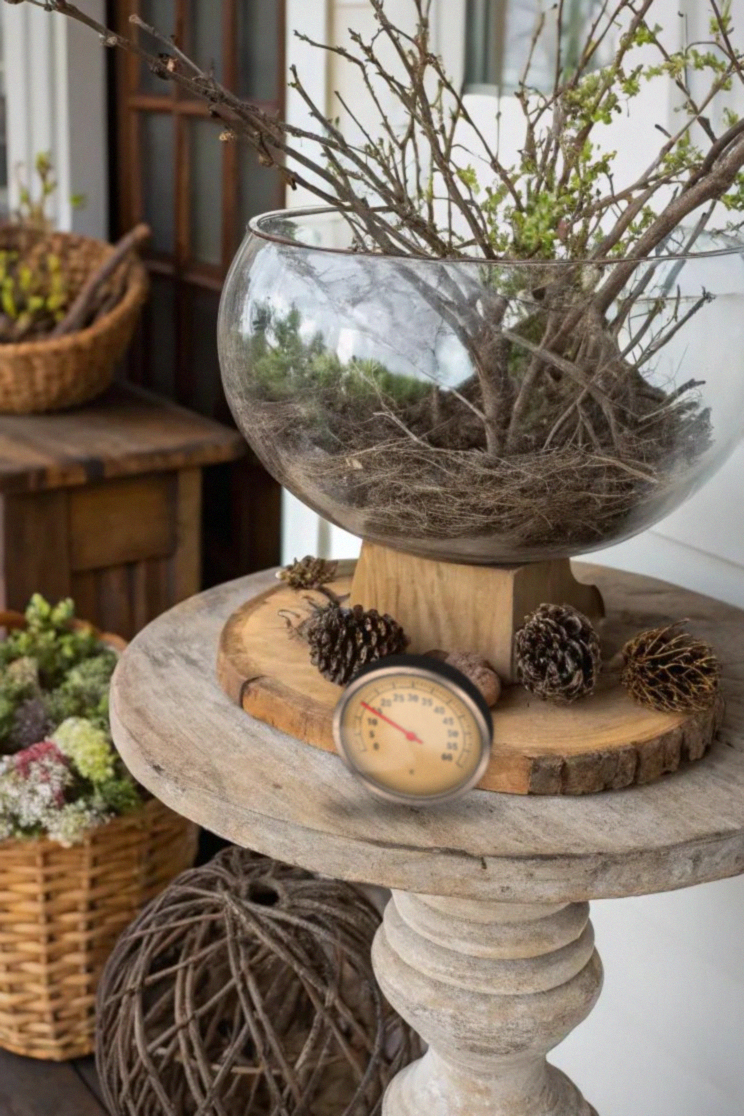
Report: 15°C
